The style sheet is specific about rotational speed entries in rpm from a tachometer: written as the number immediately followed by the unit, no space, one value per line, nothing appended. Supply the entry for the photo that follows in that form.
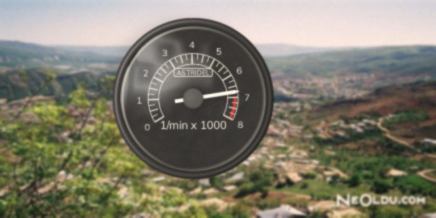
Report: 6750rpm
